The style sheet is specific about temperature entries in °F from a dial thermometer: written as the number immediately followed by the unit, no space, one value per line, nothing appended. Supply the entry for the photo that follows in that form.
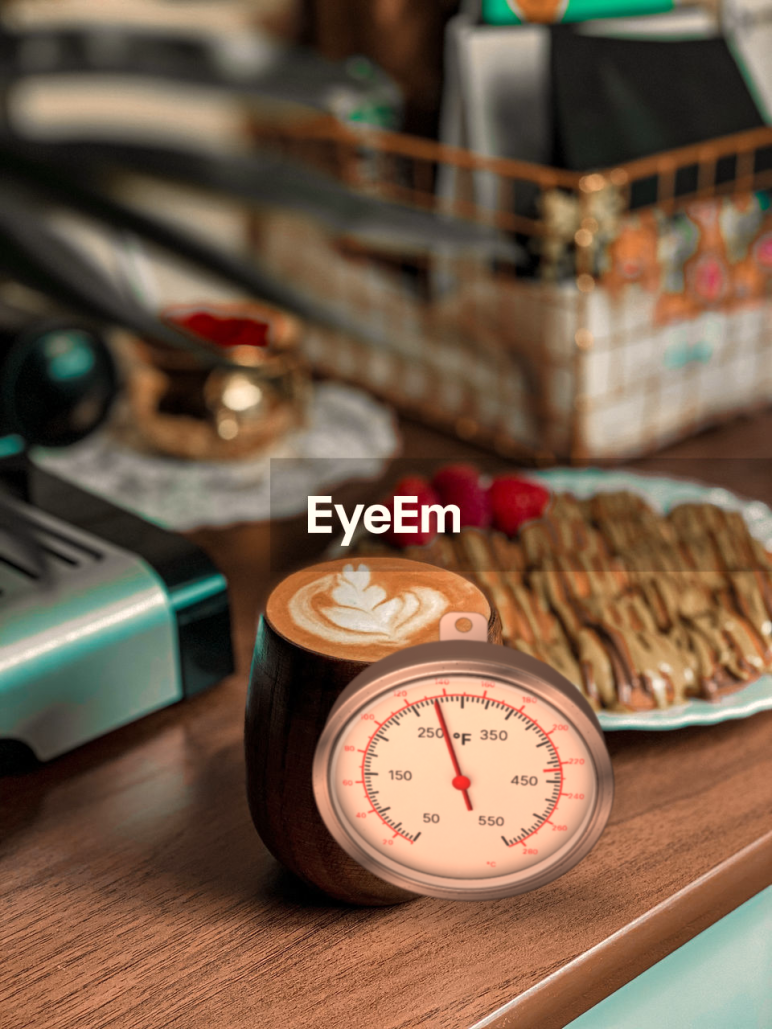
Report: 275°F
